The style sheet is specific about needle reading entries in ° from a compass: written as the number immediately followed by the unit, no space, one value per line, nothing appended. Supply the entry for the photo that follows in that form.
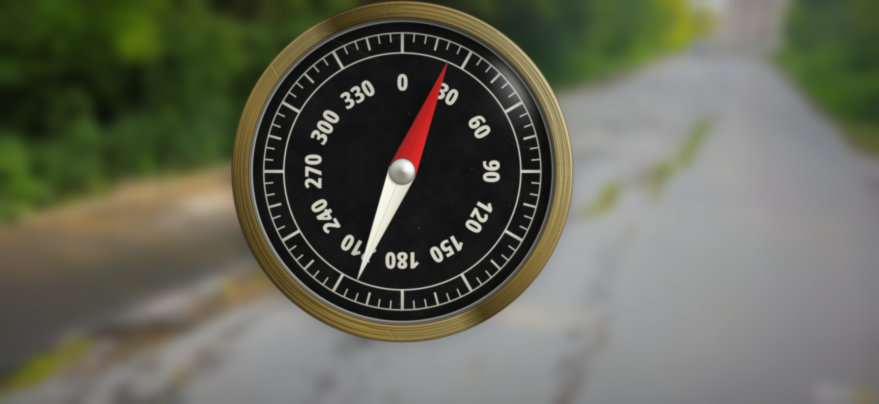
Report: 22.5°
